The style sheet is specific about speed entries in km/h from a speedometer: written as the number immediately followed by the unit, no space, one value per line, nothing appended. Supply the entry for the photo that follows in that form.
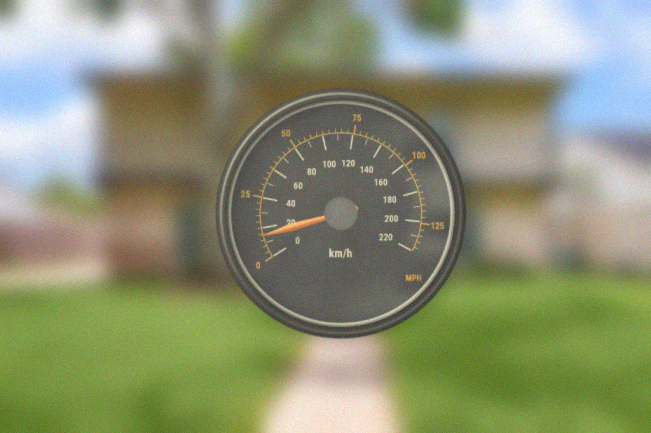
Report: 15km/h
